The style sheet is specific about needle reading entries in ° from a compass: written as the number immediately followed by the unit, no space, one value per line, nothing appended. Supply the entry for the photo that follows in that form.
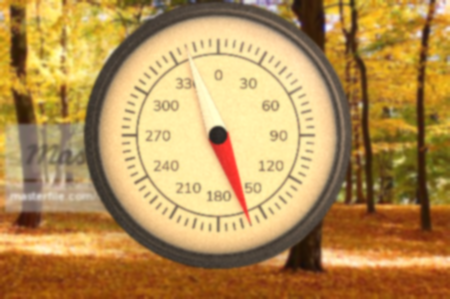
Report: 160°
